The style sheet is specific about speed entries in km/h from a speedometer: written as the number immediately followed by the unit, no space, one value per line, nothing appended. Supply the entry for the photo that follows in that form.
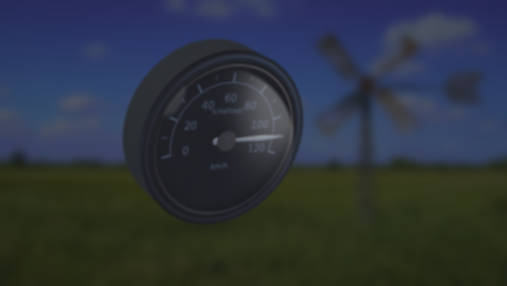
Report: 110km/h
